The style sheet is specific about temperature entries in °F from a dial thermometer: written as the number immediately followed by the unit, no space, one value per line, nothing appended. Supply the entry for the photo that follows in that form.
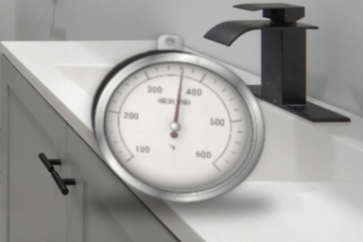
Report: 360°F
